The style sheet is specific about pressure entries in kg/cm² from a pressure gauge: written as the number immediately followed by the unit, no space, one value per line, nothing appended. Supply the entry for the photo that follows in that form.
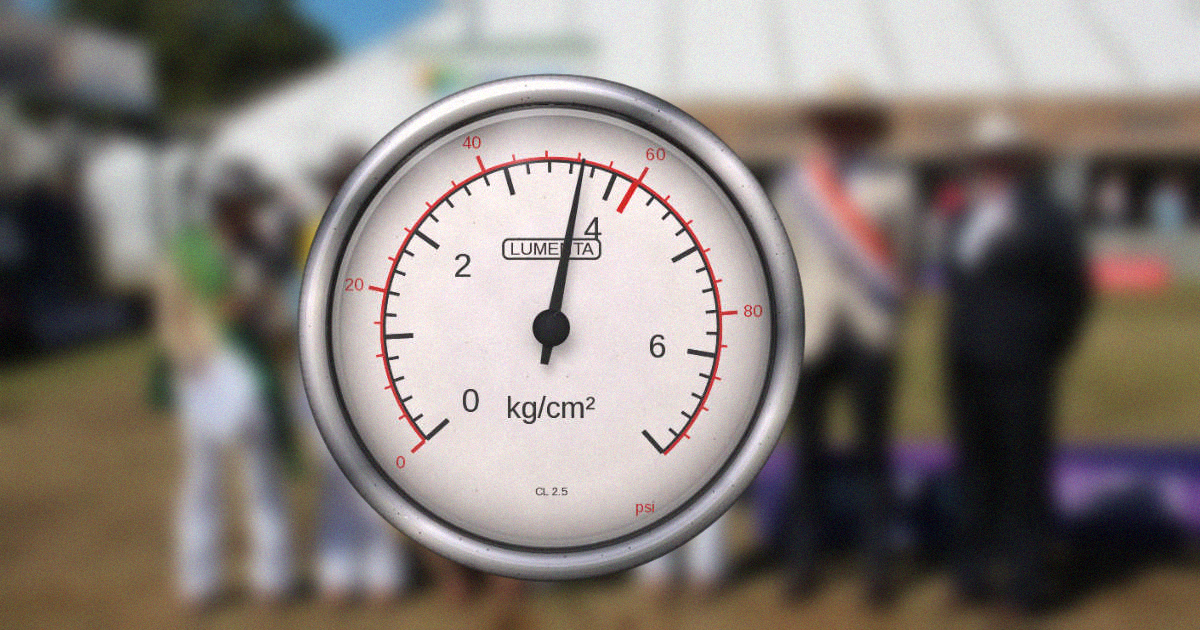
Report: 3.7kg/cm²
